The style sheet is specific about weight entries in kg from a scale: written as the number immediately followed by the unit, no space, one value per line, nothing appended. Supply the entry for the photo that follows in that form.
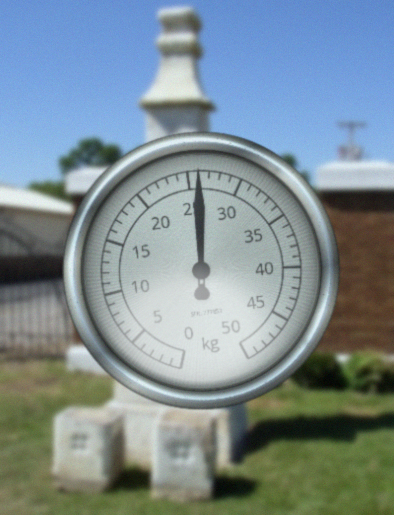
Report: 26kg
